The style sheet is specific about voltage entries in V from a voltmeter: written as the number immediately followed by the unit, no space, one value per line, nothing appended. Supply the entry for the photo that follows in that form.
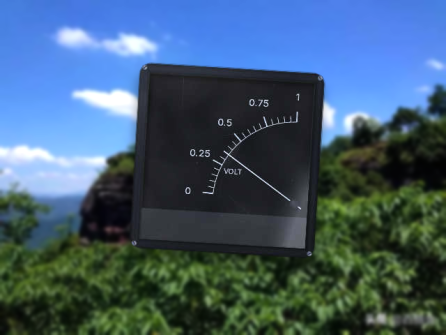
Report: 0.35V
